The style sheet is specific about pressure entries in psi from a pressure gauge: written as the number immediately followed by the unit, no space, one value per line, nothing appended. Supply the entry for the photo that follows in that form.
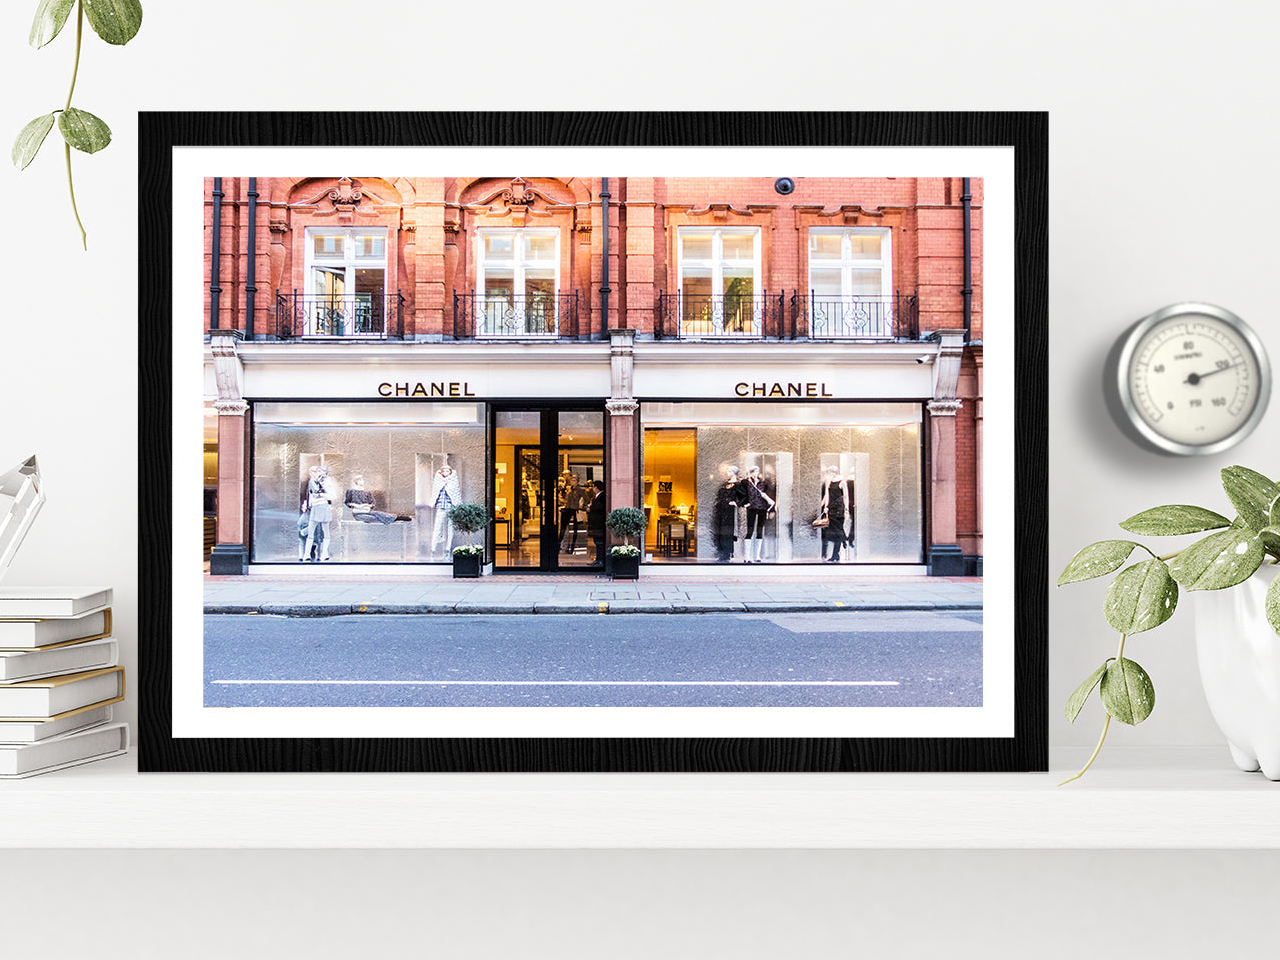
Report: 125psi
